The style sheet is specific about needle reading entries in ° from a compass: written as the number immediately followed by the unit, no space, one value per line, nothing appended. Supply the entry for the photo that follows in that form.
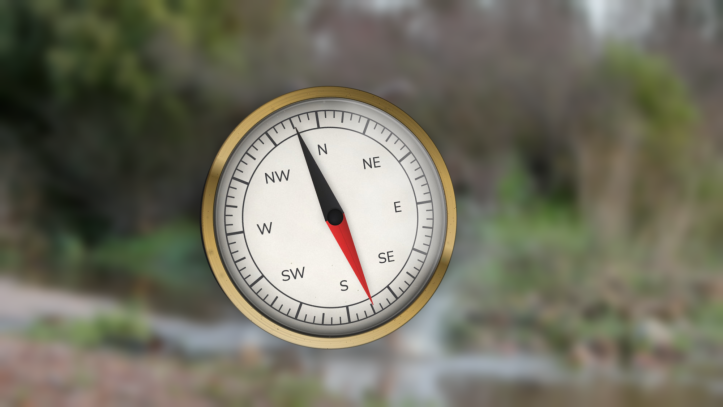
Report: 165°
